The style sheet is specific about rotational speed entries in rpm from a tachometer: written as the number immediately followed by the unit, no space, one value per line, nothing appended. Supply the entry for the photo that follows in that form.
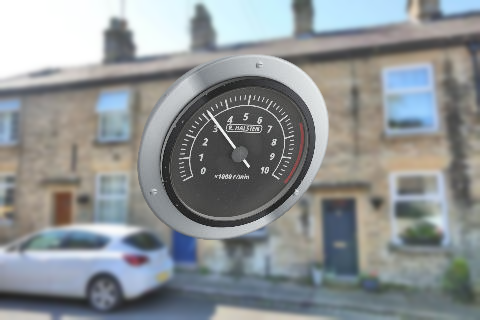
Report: 3200rpm
